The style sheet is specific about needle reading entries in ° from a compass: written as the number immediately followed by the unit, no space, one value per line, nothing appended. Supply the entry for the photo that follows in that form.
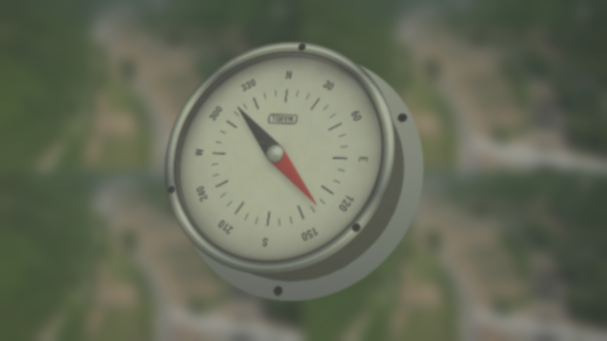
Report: 135°
